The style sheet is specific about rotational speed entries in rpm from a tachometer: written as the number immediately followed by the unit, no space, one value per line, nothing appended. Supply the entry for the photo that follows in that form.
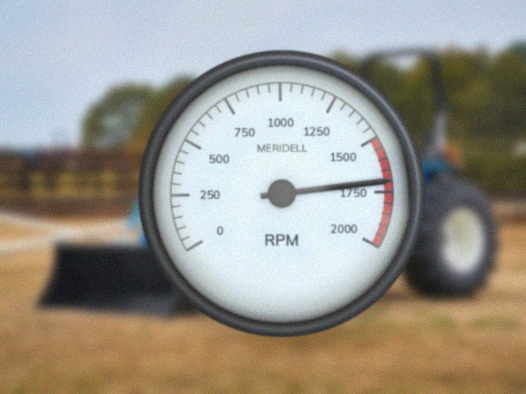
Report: 1700rpm
